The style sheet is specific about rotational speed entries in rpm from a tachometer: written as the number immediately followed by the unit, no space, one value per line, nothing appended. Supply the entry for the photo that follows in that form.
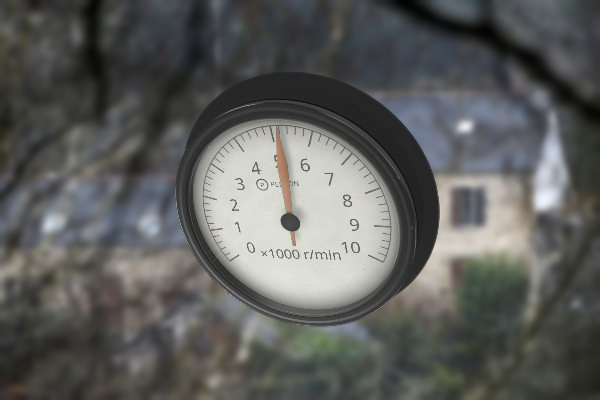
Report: 5200rpm
